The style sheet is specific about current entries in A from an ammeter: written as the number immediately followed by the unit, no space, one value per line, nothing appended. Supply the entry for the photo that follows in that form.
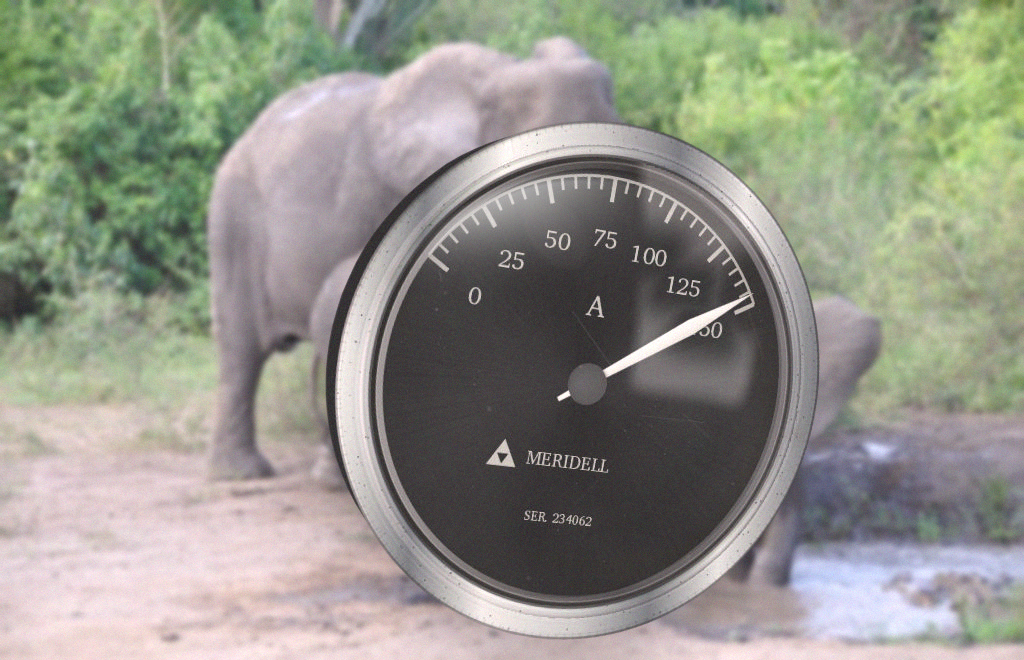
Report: 145A
